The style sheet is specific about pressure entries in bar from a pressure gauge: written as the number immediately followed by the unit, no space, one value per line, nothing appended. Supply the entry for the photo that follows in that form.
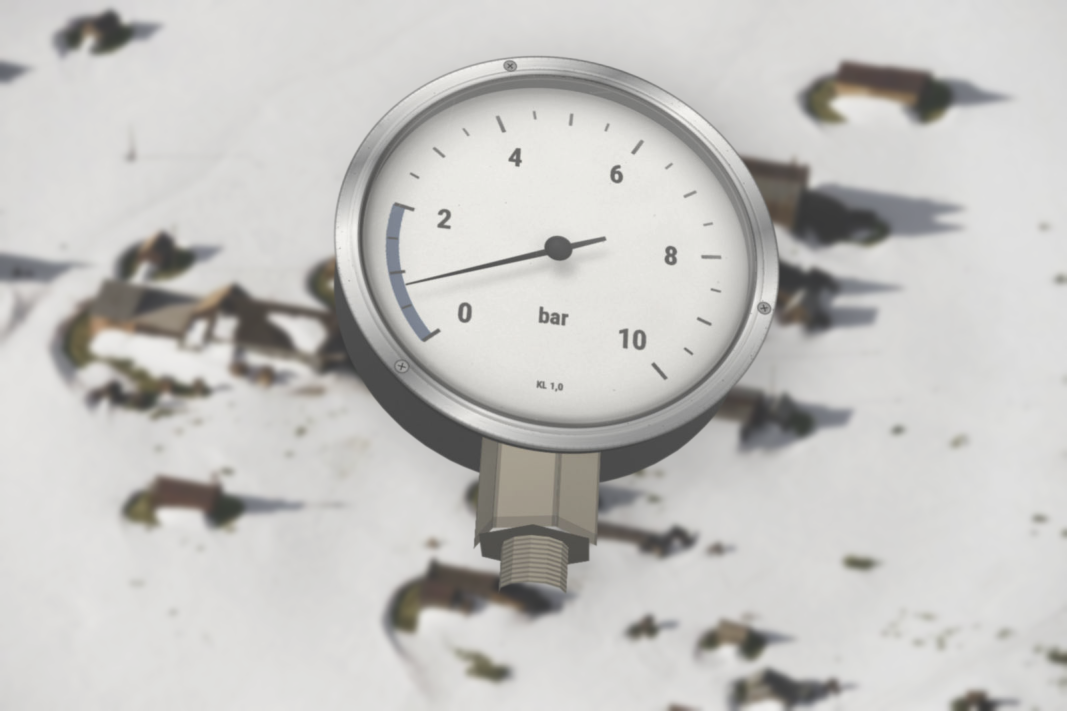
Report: 0.75bar
